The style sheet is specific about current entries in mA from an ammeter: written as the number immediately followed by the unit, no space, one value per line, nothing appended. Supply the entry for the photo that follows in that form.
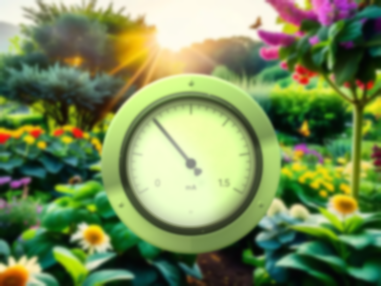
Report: 0.5mA
